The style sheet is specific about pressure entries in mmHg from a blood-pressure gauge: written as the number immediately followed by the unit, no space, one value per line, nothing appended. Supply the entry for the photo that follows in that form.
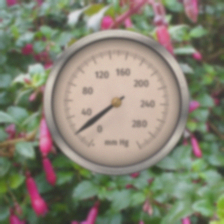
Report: 20mmHg
